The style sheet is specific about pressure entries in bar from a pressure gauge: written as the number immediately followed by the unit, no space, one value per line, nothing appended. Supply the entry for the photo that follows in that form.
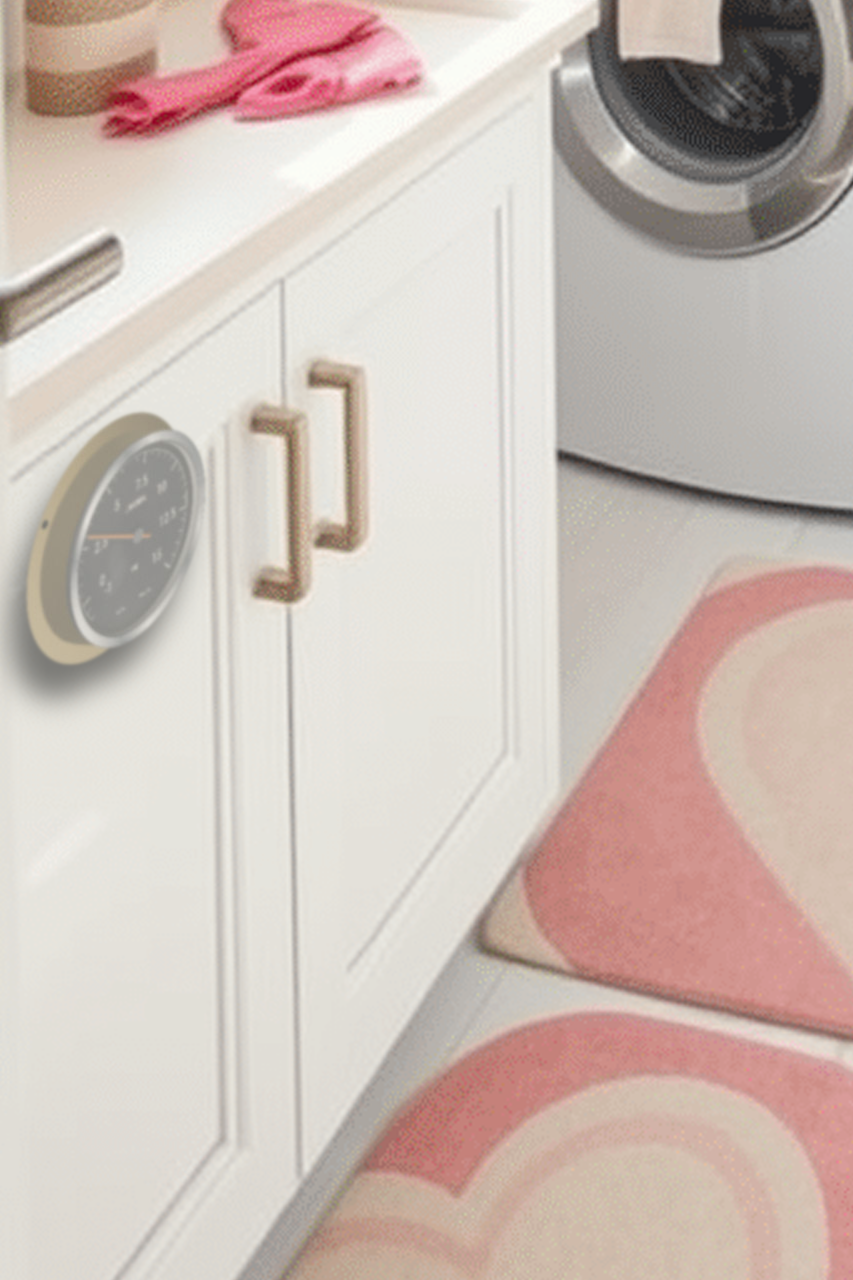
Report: 3bar
